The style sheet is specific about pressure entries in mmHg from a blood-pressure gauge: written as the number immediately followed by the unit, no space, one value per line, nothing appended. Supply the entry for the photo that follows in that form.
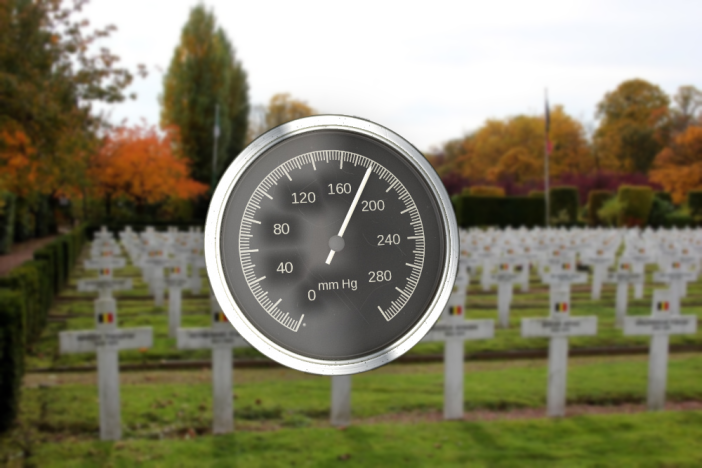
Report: 180mmHg
